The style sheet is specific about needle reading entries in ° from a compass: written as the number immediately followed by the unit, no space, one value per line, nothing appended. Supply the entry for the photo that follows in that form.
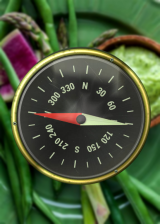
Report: 270°
